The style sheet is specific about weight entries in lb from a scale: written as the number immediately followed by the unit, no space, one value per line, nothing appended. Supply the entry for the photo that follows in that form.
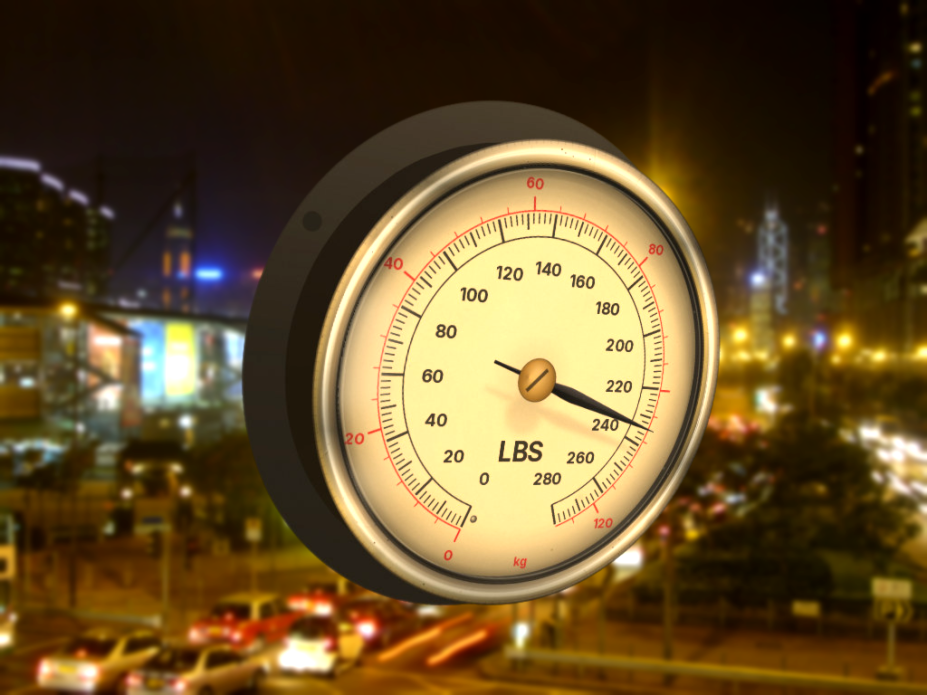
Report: 234lb
